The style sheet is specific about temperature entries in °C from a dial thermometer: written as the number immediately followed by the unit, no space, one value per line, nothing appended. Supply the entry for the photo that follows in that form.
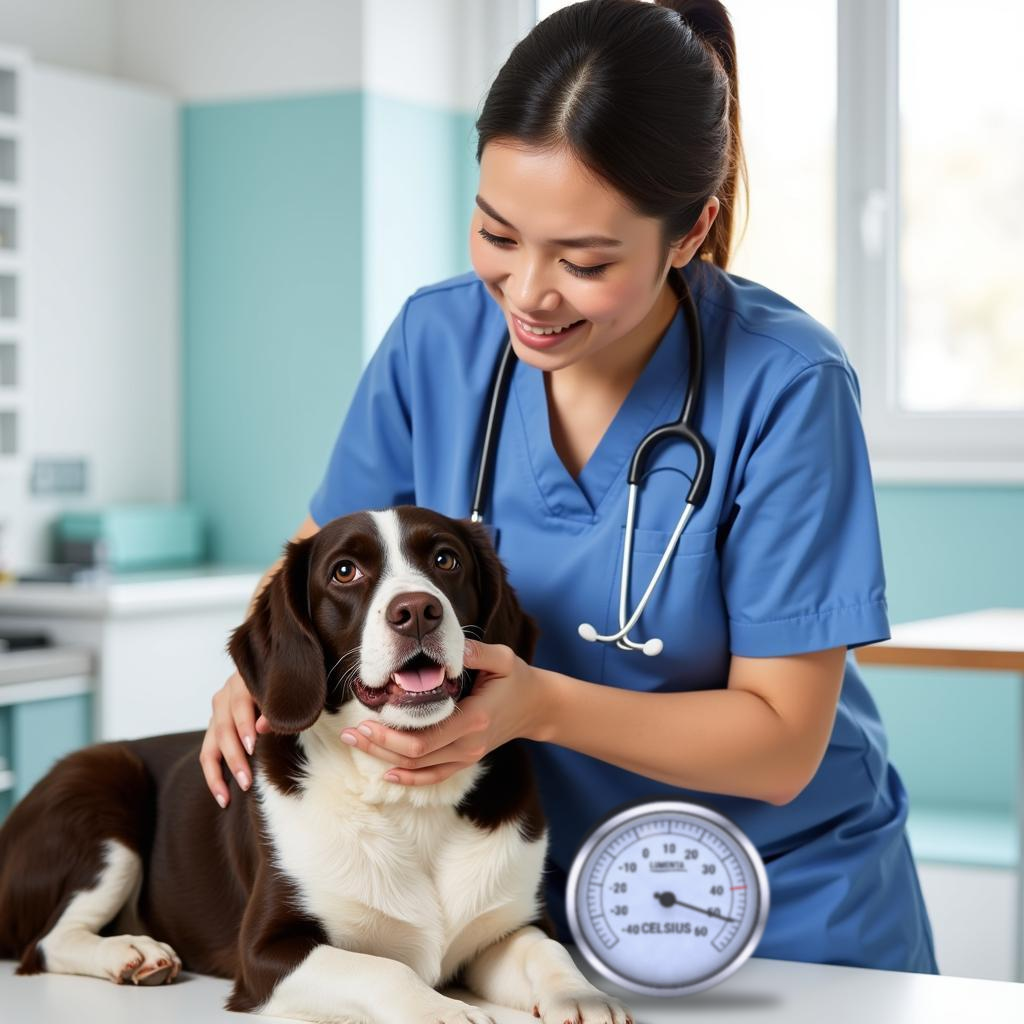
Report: 50°C
